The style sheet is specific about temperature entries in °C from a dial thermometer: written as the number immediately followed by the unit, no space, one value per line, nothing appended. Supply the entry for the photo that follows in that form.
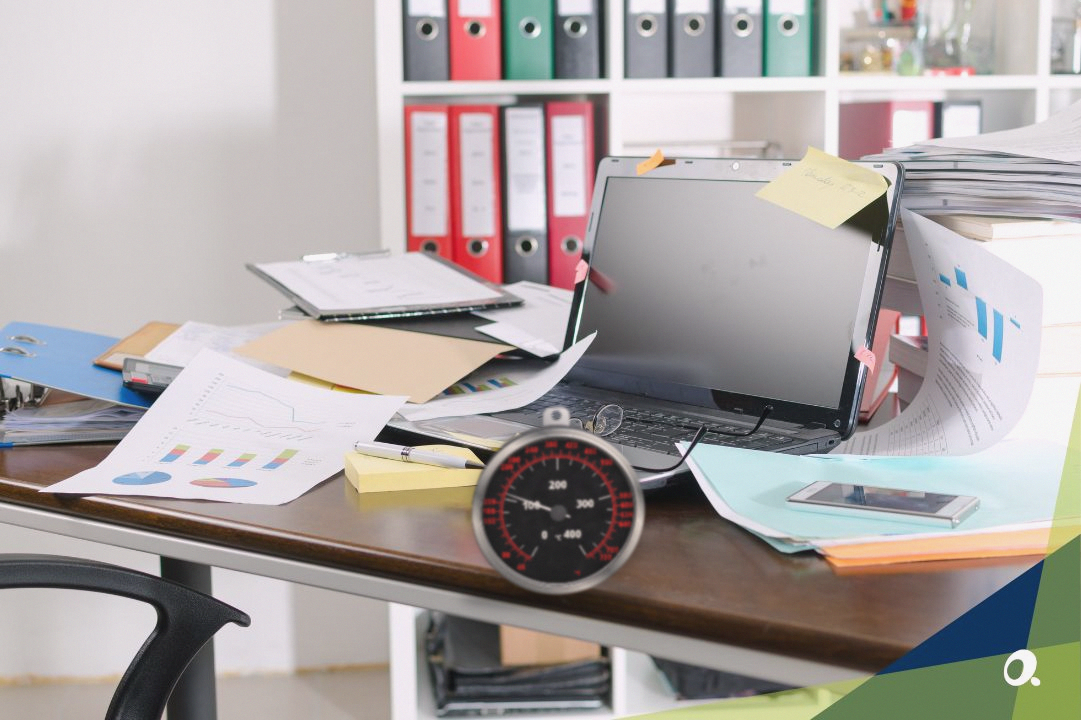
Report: 110°C
